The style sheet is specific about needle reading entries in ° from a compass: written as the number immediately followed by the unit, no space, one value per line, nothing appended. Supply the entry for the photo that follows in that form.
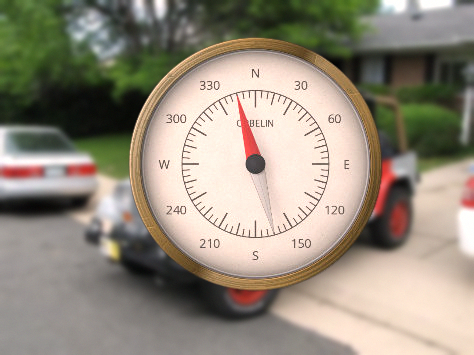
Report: 345°
